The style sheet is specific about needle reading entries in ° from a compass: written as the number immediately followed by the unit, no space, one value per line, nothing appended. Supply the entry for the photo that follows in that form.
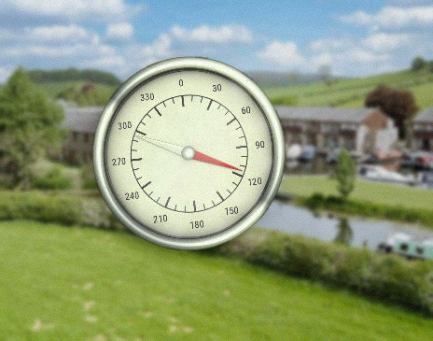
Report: 115°
